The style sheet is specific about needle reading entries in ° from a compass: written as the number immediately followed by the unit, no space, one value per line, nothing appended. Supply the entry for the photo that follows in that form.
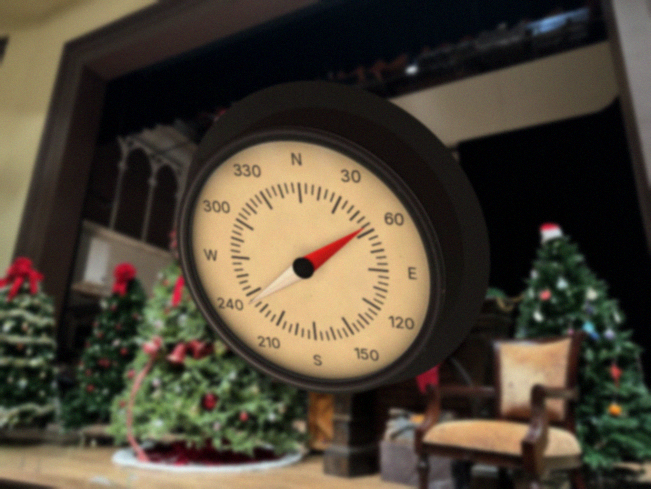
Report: 55°
